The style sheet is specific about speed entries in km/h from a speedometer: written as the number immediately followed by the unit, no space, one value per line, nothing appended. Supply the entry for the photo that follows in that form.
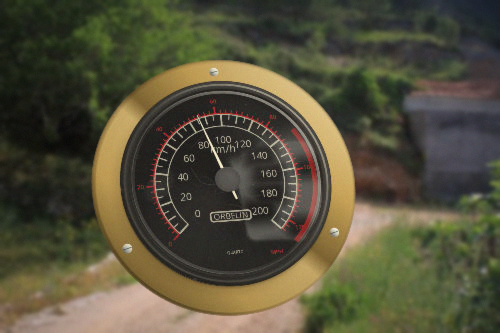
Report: 85km/h
